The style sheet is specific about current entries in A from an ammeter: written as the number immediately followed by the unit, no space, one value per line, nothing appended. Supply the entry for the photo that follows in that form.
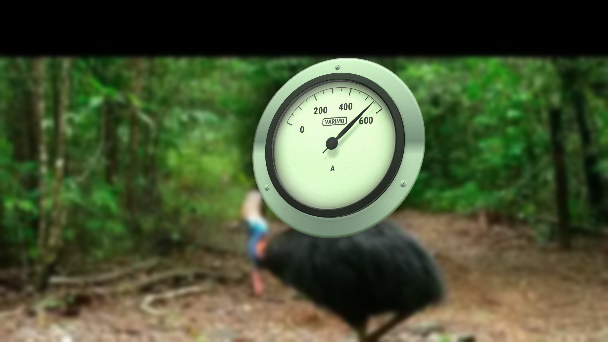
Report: 550A
